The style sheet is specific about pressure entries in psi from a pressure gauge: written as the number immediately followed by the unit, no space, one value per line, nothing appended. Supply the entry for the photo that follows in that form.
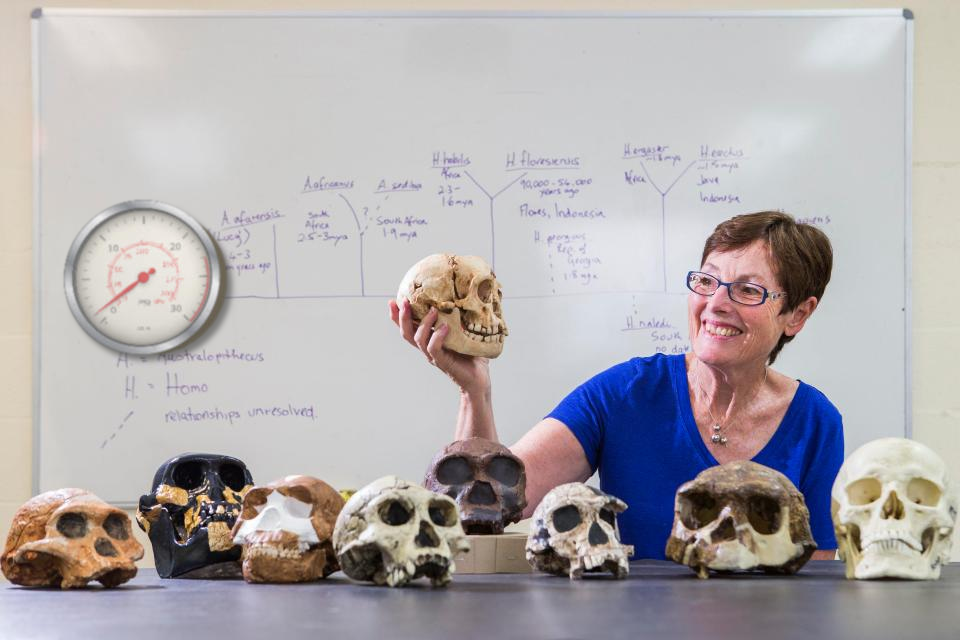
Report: 1psi
